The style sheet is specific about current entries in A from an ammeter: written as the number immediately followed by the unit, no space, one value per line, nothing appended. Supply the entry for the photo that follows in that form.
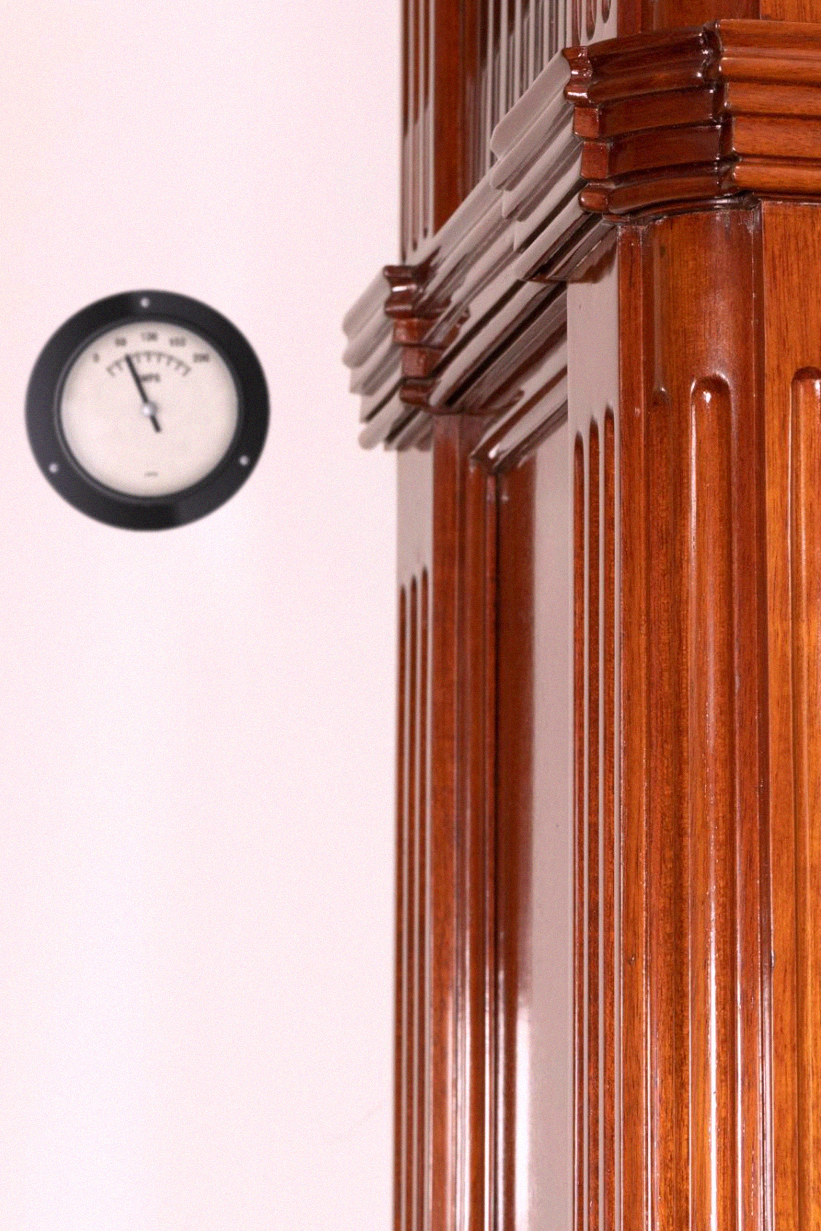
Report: 50A
